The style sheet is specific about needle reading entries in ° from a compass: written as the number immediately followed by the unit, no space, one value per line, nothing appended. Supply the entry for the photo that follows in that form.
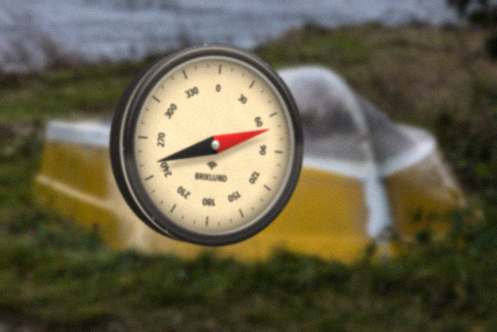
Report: 70°
